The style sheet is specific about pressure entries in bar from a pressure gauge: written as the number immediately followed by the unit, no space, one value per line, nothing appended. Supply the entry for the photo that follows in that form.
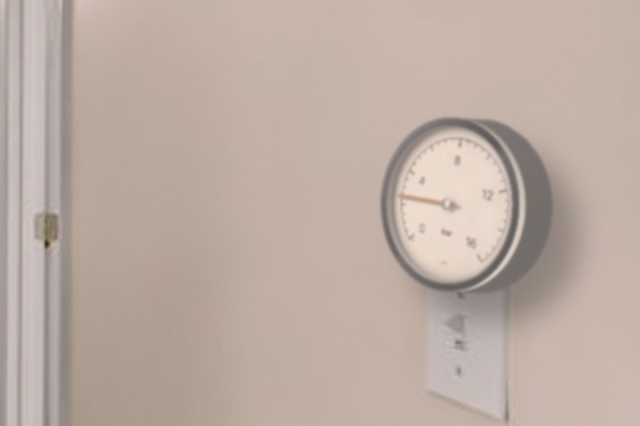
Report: 2.5bar
